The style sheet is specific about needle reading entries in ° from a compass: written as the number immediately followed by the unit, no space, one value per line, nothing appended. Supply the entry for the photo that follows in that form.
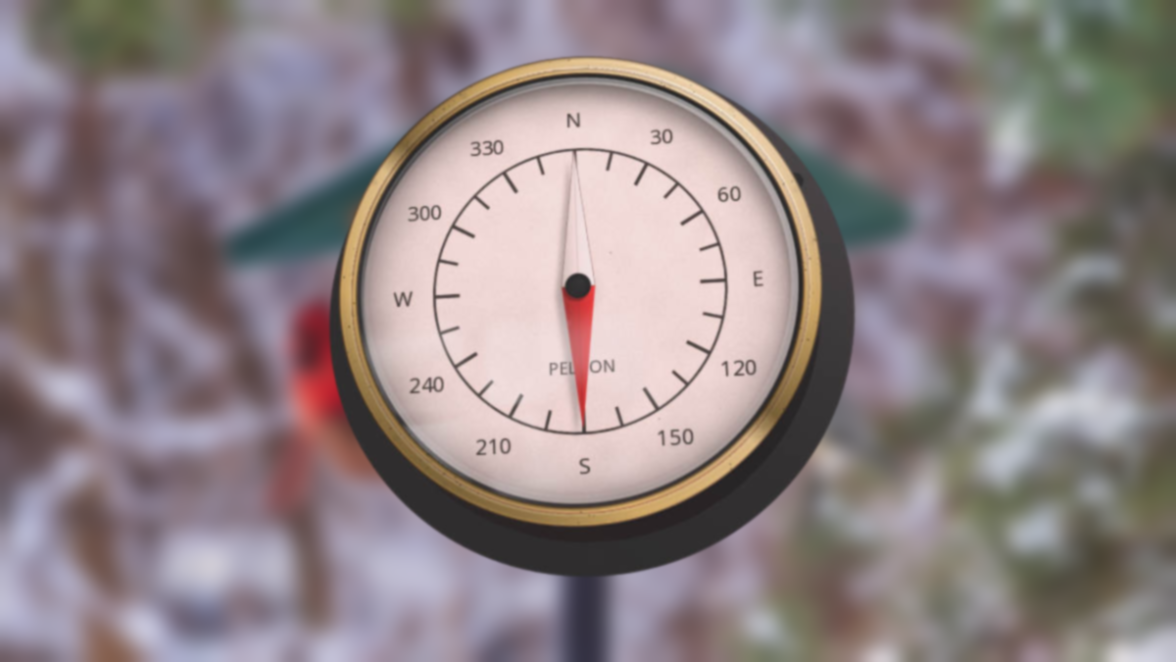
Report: 180°
